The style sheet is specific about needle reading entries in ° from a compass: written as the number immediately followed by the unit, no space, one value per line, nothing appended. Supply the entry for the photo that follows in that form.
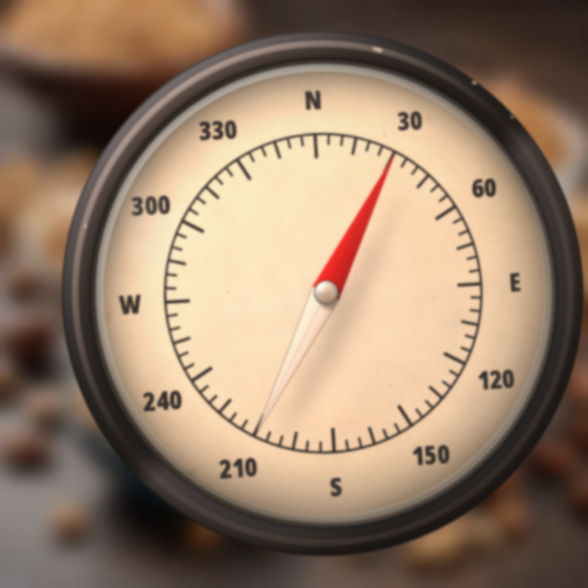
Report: 30°
